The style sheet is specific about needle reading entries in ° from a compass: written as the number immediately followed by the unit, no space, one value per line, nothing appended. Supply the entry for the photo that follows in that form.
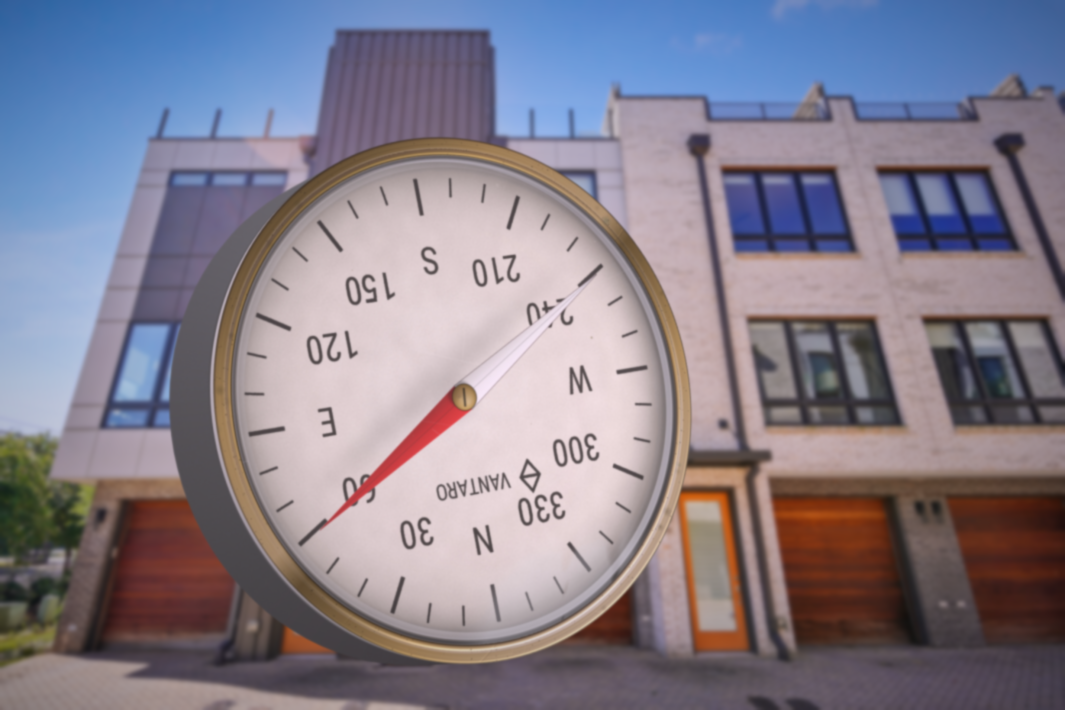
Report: 60°
